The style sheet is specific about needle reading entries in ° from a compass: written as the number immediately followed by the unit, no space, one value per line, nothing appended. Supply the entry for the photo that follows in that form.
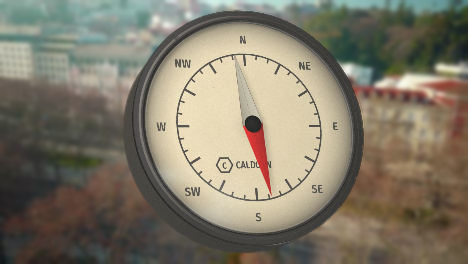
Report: 170°
